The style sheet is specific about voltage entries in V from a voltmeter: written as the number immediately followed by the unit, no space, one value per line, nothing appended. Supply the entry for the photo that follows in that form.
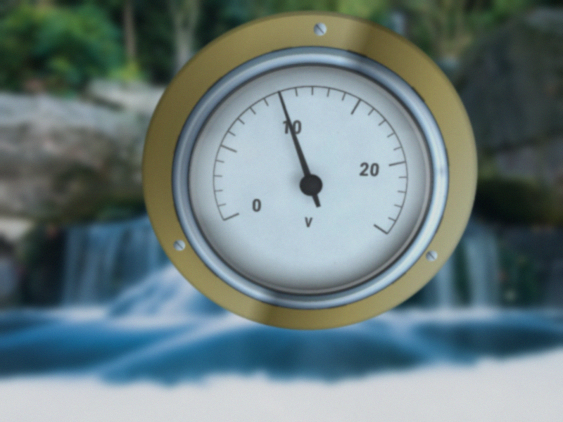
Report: 10V
